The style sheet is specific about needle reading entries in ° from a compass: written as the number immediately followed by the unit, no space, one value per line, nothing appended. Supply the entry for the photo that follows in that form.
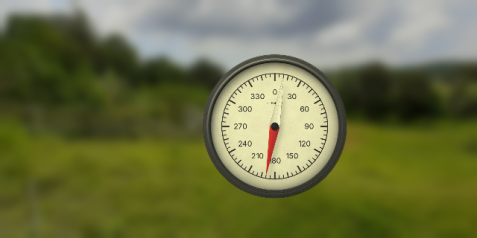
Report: 190°
